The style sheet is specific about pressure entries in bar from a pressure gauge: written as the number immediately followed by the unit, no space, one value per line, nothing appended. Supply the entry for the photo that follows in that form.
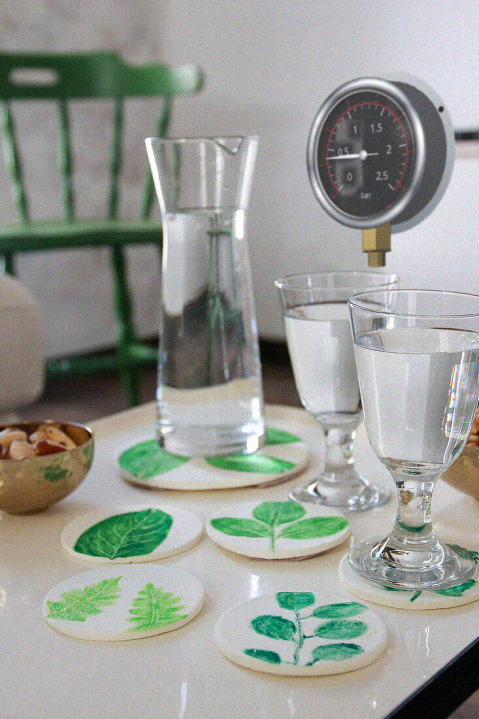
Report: 0.4bar
